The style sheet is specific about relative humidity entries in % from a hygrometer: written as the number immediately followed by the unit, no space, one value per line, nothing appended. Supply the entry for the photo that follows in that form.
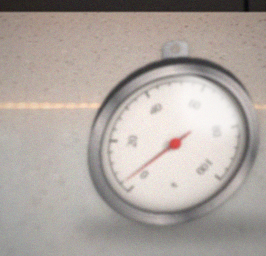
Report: 4%
